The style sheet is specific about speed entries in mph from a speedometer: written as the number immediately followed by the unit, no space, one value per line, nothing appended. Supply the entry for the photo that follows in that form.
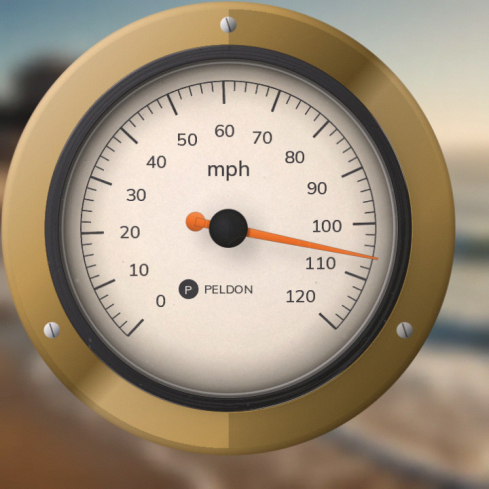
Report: 106mph
